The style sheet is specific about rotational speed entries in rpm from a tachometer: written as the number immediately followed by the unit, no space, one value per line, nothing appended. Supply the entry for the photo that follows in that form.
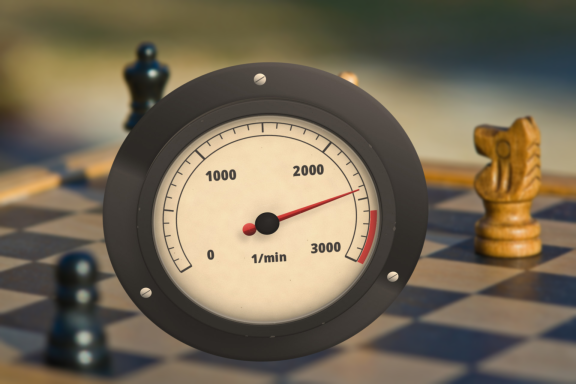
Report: 2400rpm
